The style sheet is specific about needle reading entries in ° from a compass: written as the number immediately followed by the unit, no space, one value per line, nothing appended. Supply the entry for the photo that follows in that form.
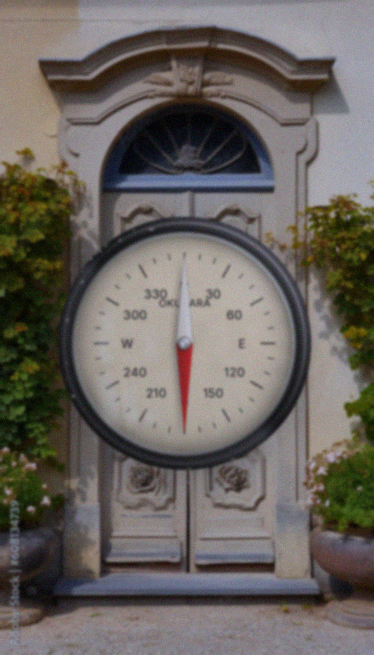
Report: 180°
